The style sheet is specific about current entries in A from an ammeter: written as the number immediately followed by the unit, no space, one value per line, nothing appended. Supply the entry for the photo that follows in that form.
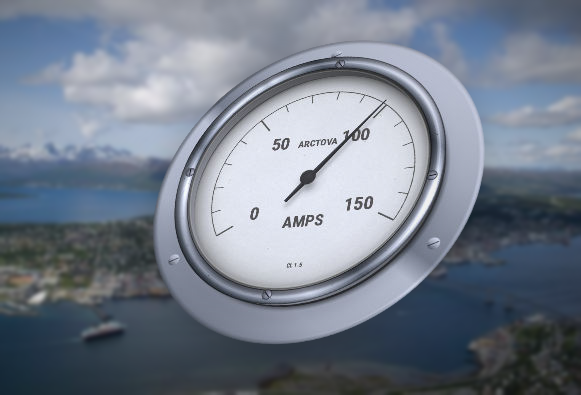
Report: 100A
